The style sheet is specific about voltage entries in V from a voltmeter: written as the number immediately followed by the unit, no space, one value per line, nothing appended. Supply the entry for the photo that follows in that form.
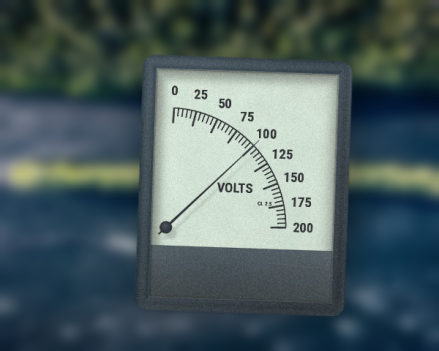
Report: 100V
